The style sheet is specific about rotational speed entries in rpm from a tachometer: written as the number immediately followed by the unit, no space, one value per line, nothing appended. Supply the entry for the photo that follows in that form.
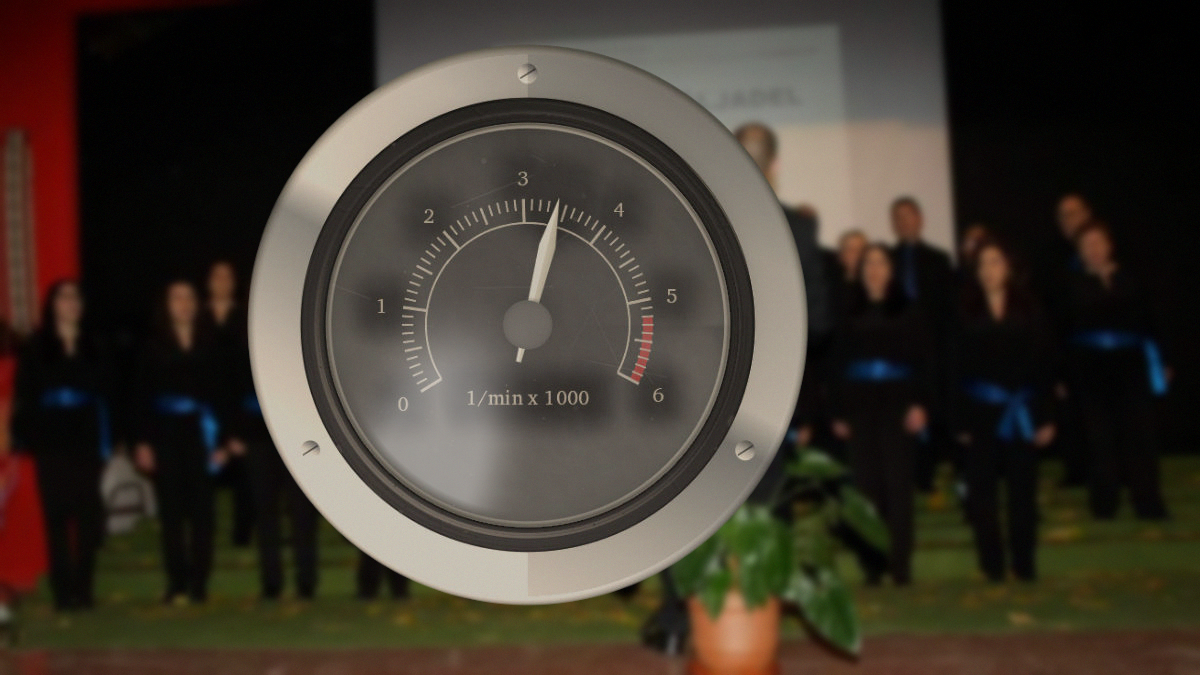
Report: 3400rpm
